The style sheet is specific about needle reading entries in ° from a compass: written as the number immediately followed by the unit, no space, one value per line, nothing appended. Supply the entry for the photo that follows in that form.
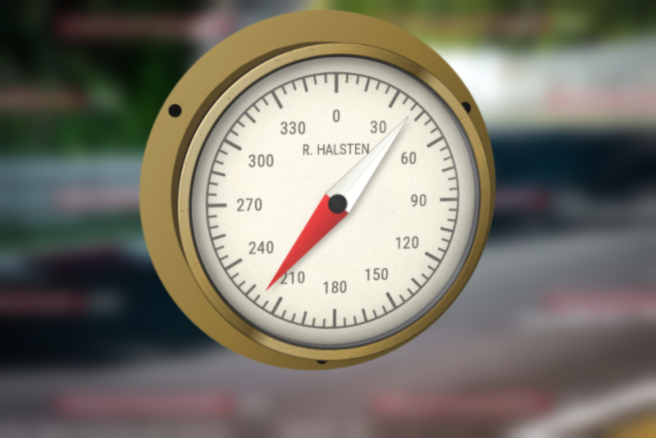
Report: 220°
